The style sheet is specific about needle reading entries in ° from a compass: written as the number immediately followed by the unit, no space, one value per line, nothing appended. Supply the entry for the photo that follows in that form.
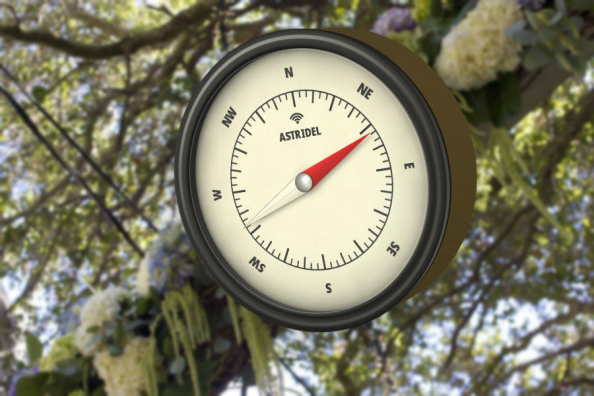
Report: 65°
